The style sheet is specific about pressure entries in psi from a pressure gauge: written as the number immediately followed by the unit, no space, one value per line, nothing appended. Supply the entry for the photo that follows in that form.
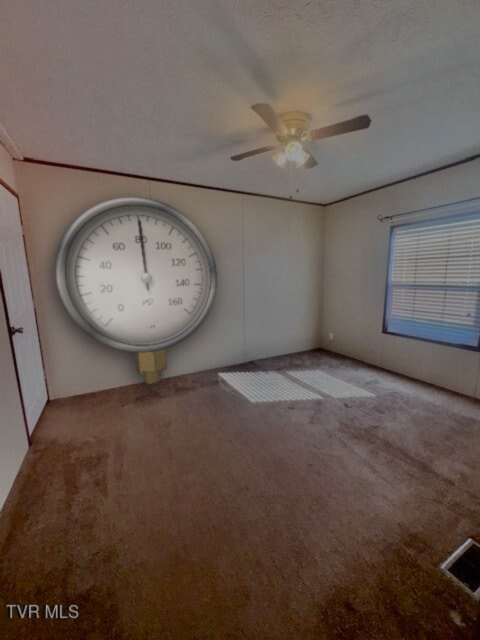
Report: 80psi
